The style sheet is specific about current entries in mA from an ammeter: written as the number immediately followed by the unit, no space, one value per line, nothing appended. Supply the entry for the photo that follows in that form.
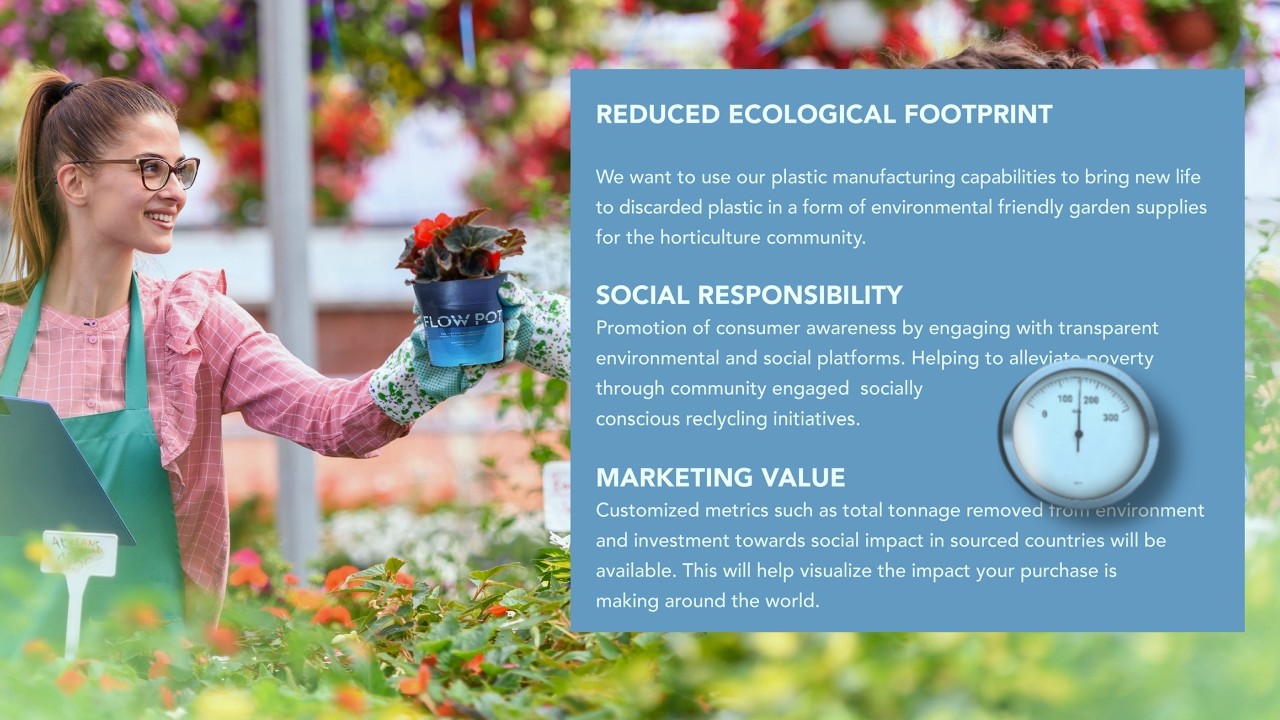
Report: 150mA
